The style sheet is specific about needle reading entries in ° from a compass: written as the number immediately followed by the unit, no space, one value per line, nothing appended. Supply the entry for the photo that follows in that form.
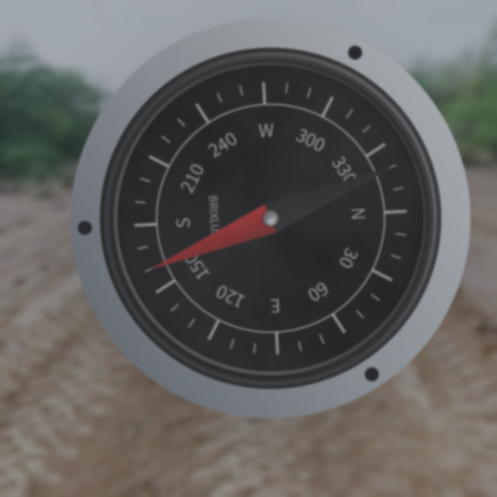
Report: 160°
